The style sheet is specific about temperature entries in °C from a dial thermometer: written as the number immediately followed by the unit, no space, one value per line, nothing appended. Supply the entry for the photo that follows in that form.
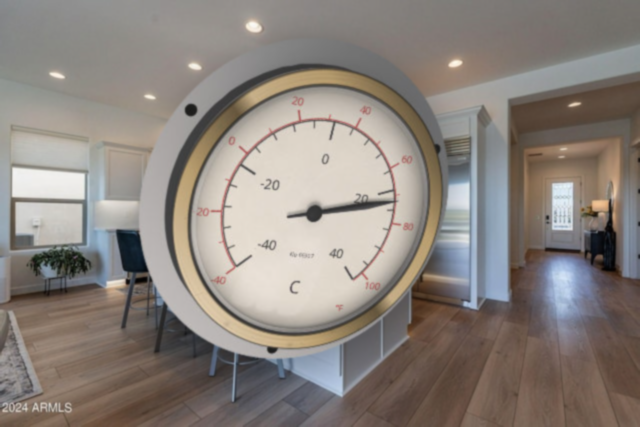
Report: 22°C
